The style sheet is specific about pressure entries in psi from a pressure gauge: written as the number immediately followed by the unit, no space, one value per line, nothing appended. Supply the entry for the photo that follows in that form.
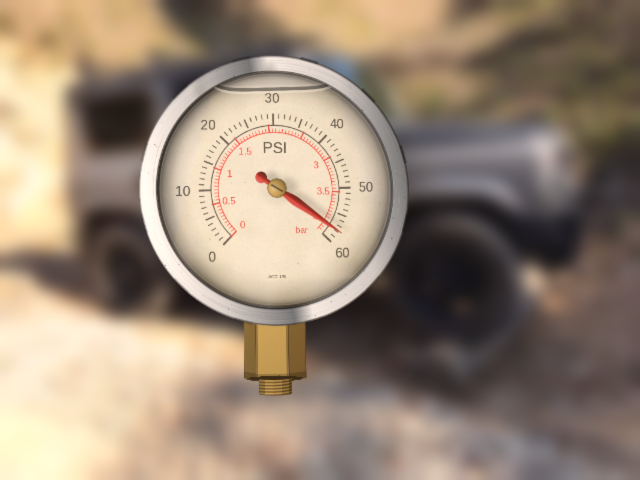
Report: 58psi
